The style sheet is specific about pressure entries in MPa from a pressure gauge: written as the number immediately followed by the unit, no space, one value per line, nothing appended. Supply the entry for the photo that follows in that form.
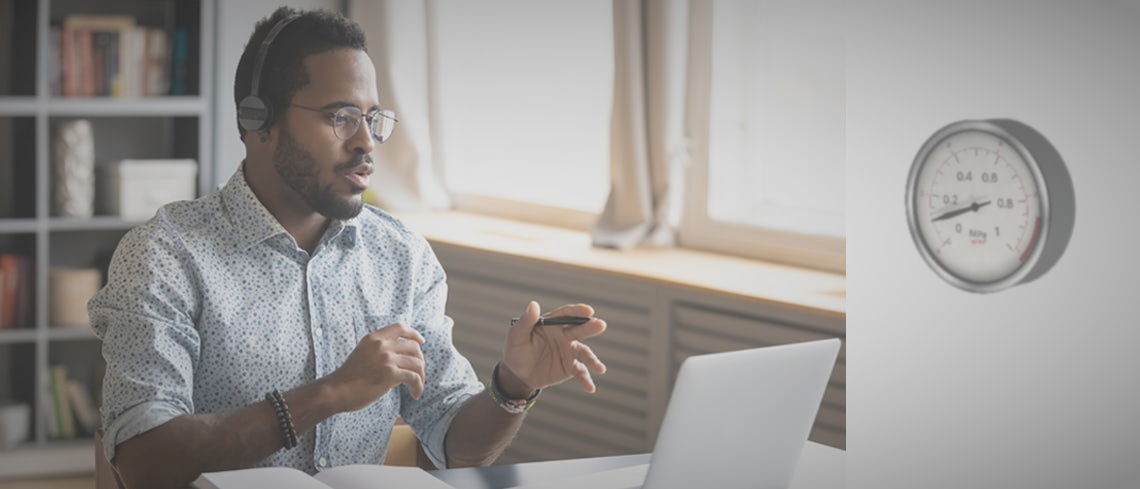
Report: 0.1MPa
